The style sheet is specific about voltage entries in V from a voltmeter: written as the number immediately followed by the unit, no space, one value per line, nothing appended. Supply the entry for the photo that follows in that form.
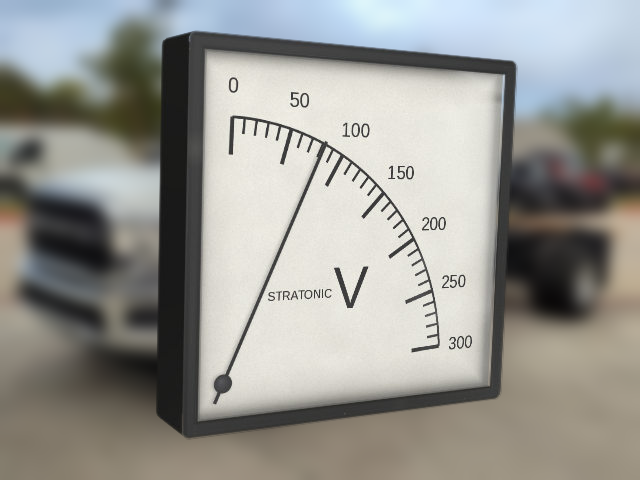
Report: 80V
